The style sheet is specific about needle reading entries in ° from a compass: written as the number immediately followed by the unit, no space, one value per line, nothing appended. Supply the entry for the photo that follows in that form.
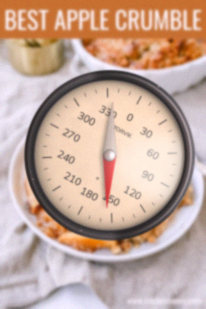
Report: 155°
